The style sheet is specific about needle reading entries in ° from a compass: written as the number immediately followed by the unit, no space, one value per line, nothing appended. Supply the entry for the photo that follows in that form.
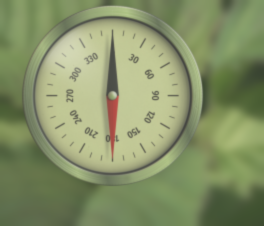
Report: 180°
